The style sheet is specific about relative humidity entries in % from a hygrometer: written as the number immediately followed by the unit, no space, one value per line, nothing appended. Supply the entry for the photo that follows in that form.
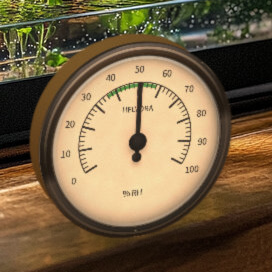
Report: 50%
